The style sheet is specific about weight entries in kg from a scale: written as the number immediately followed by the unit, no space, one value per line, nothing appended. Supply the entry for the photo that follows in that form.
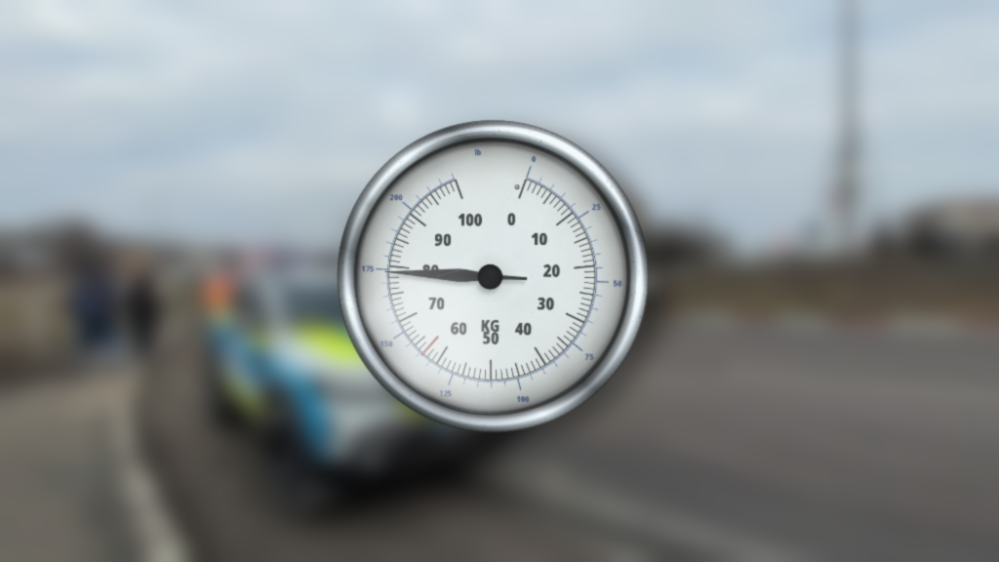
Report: 79kg
